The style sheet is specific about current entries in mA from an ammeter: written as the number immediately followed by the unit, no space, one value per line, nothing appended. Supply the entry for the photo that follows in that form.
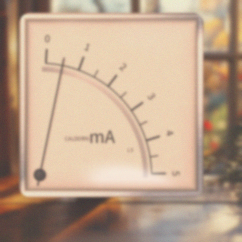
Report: 0.5mA
